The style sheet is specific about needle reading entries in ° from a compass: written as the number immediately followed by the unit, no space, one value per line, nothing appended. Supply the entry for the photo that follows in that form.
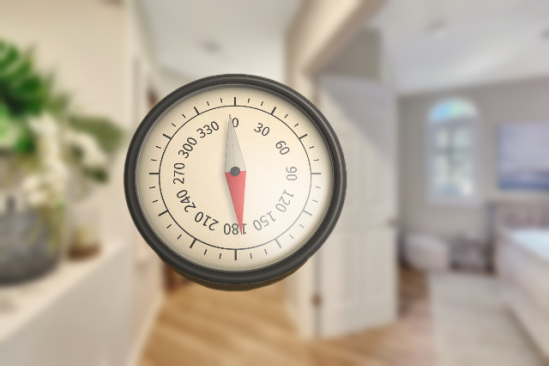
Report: 175°
